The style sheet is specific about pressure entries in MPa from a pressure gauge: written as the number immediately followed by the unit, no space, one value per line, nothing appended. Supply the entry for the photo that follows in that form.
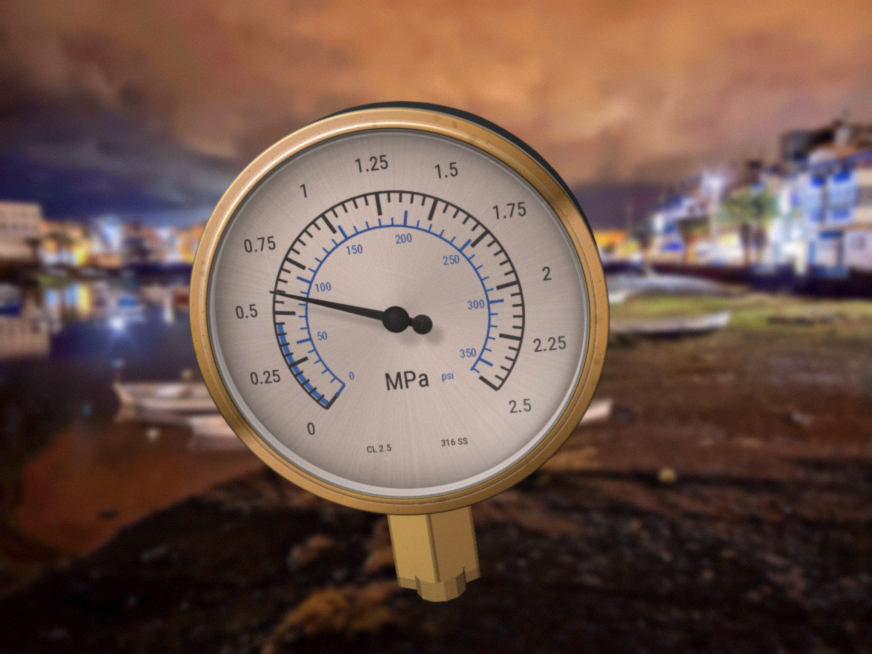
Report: 0.6MPa
